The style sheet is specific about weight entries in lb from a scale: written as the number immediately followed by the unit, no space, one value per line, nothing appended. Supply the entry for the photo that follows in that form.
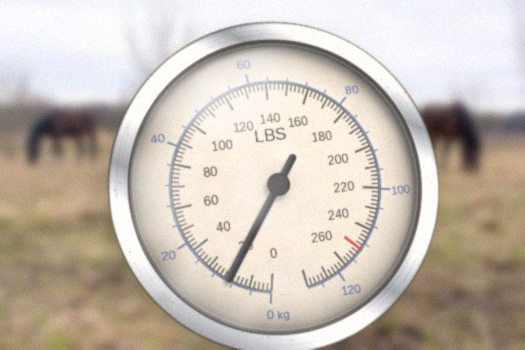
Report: 20lb
